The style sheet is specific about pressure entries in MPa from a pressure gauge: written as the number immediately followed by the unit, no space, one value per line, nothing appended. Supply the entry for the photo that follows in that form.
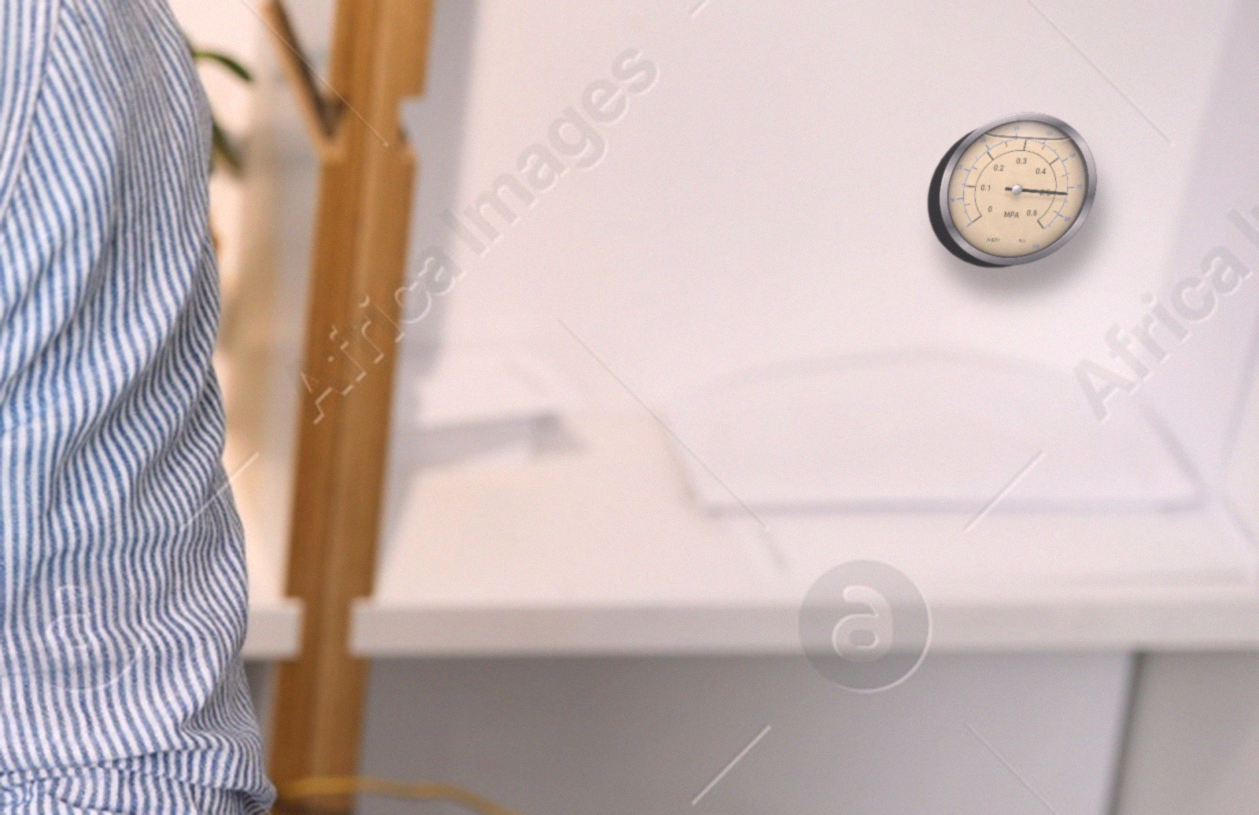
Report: 0.5MPa
